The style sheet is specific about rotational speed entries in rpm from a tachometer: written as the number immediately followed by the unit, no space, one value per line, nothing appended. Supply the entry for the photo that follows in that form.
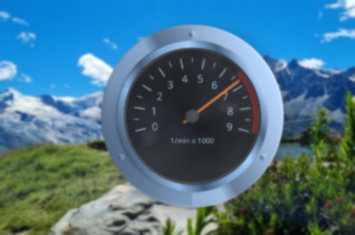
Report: 6750rpm
